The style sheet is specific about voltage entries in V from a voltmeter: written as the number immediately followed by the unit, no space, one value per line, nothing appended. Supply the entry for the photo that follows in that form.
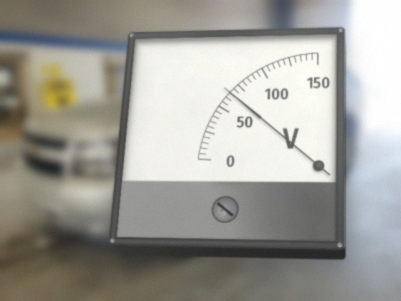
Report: 65V
